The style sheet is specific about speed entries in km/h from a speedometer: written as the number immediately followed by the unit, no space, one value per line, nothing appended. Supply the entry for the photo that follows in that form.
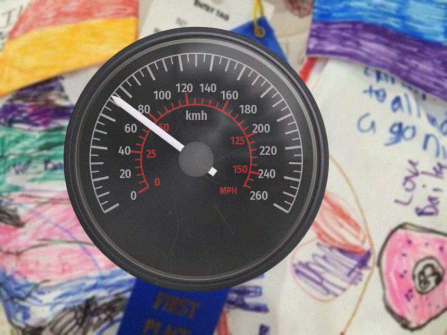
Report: 72.5km/h
